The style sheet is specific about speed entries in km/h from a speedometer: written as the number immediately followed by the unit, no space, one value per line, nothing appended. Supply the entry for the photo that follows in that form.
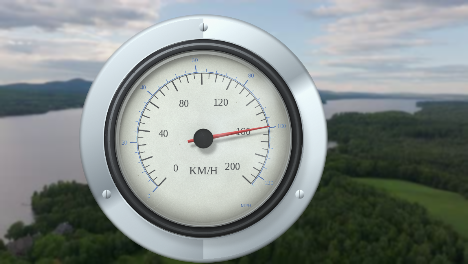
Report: 160km/h
